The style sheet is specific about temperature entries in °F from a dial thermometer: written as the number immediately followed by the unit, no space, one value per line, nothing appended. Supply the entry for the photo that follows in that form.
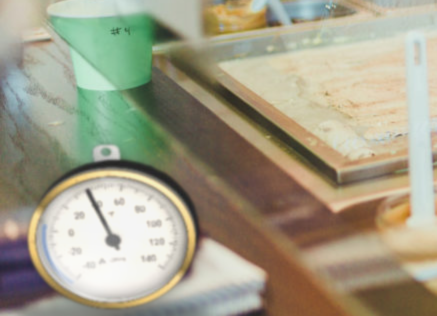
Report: 40°F
